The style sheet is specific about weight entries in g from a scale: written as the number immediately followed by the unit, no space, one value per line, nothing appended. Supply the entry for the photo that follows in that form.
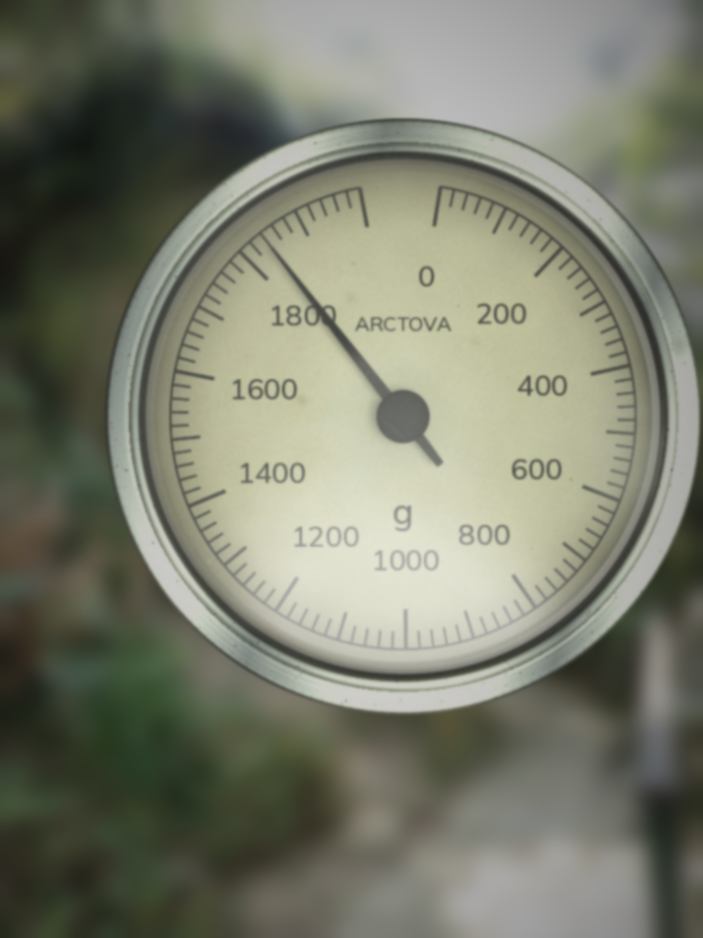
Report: 1840g
